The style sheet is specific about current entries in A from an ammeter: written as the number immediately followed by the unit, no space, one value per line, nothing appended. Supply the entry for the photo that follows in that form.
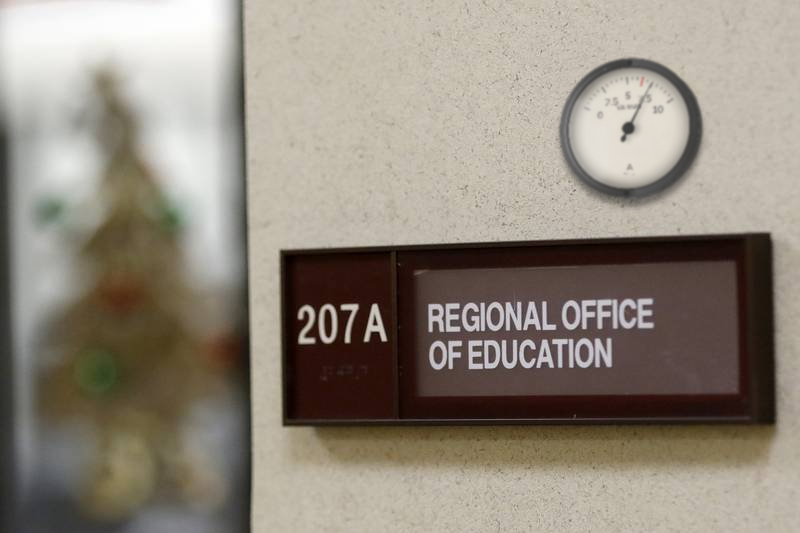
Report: 7.5A
